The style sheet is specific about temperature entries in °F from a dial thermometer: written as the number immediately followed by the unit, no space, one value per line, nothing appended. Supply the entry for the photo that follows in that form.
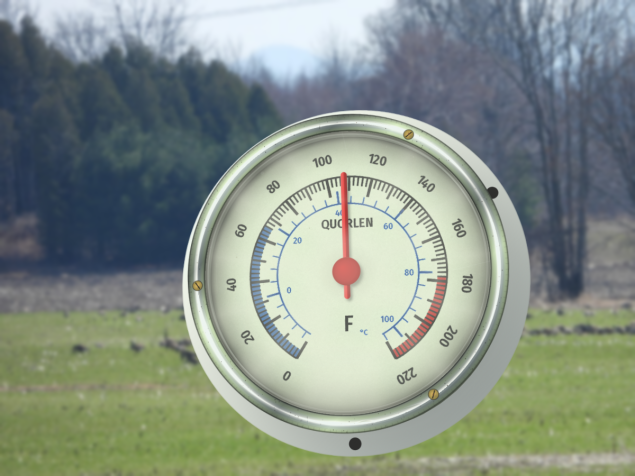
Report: 108°F
